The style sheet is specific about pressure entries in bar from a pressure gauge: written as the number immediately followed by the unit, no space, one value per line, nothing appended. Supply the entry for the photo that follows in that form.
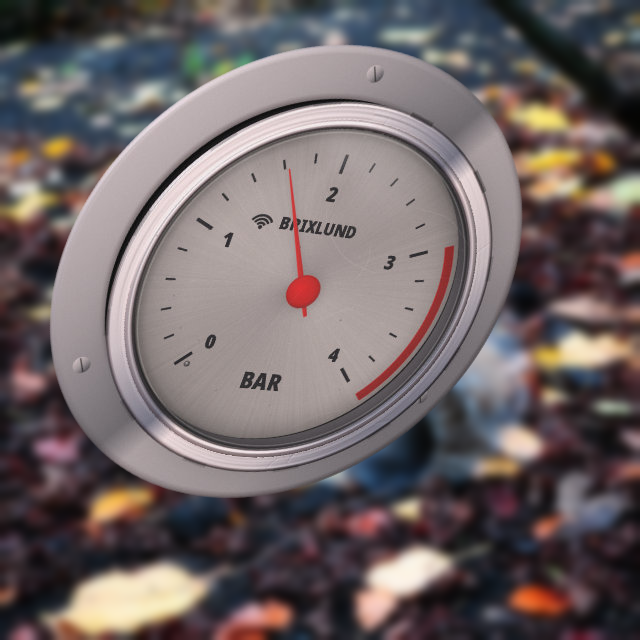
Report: 1.6bar
